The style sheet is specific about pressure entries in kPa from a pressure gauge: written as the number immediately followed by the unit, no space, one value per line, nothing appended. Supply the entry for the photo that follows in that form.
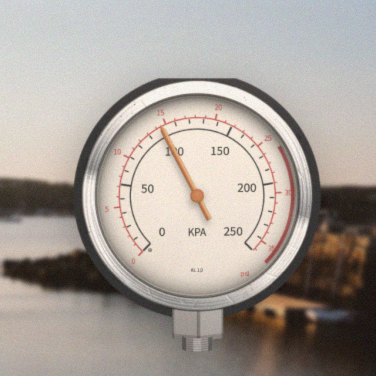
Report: 100kPa
